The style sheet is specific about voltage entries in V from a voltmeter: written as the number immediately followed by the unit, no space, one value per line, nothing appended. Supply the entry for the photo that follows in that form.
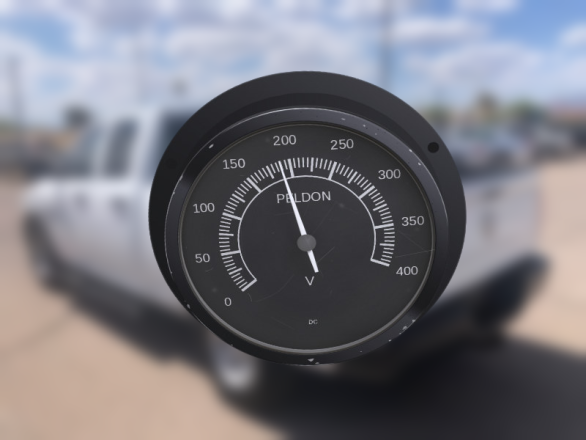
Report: 190V
